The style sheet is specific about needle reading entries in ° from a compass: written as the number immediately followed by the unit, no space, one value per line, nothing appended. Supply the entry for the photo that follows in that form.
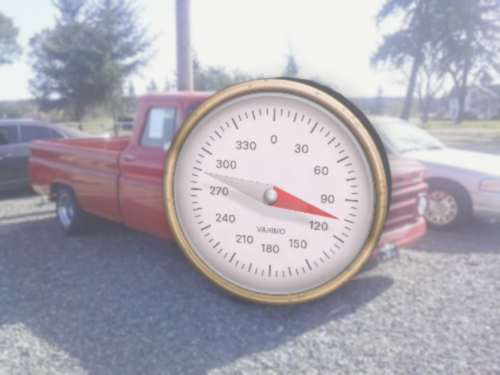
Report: 105°
